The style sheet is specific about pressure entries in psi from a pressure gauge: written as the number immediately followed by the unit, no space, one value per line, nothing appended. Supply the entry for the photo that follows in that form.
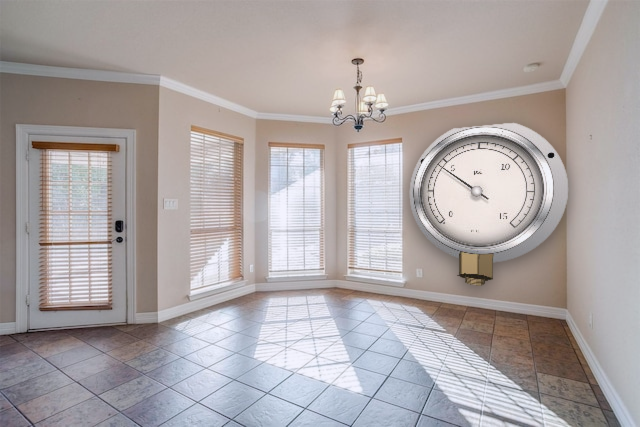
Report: 4.5psi
